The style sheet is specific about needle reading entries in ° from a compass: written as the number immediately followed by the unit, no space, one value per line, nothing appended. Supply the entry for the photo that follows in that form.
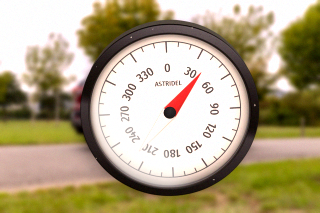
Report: 40°
